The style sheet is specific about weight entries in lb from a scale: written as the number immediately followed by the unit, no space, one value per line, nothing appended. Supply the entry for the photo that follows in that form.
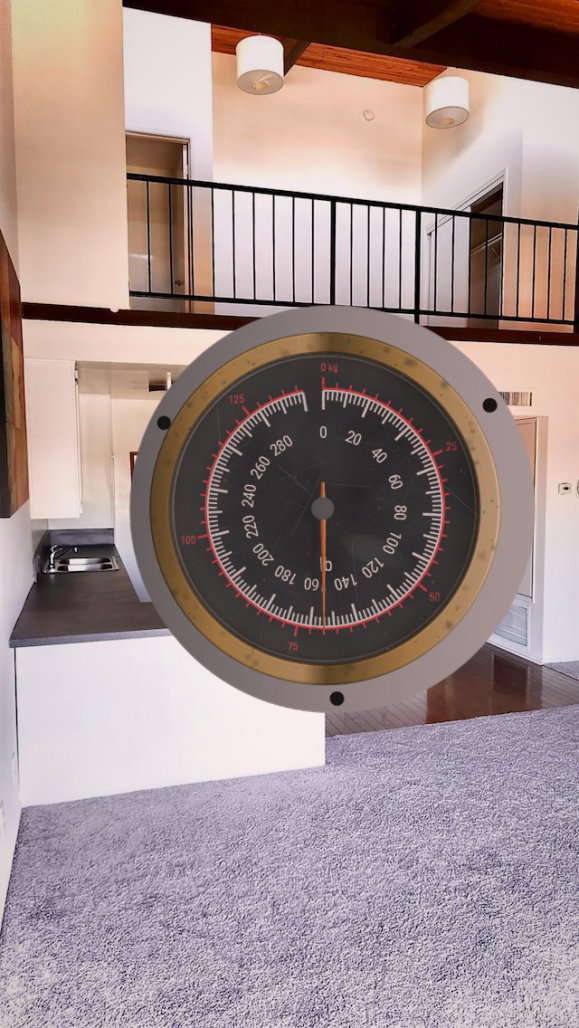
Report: 154lb
